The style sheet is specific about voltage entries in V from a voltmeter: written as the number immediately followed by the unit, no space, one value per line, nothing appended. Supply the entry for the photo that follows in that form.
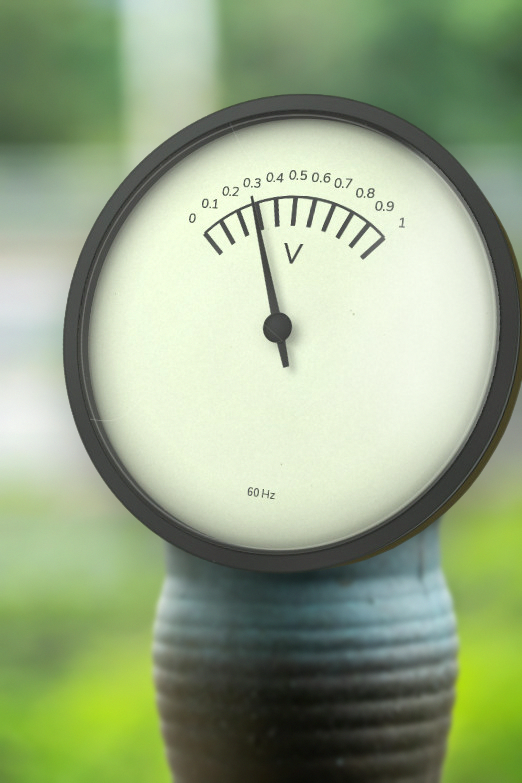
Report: 0.3V
